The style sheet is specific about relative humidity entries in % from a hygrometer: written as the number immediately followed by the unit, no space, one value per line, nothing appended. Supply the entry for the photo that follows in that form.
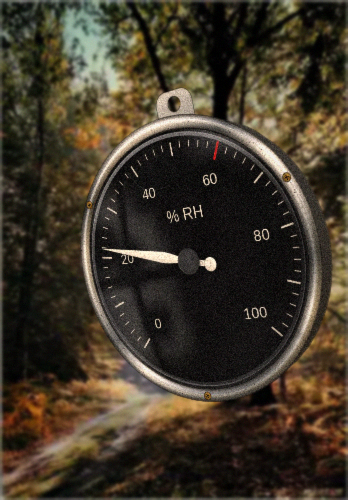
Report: 22%
